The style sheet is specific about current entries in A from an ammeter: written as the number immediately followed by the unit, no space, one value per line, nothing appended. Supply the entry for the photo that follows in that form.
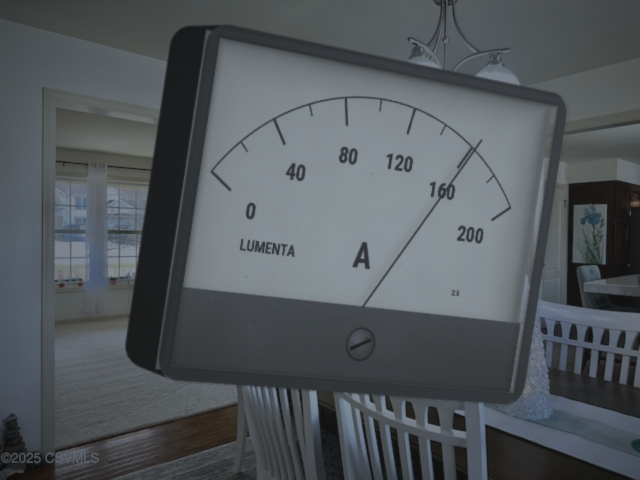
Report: 160A
